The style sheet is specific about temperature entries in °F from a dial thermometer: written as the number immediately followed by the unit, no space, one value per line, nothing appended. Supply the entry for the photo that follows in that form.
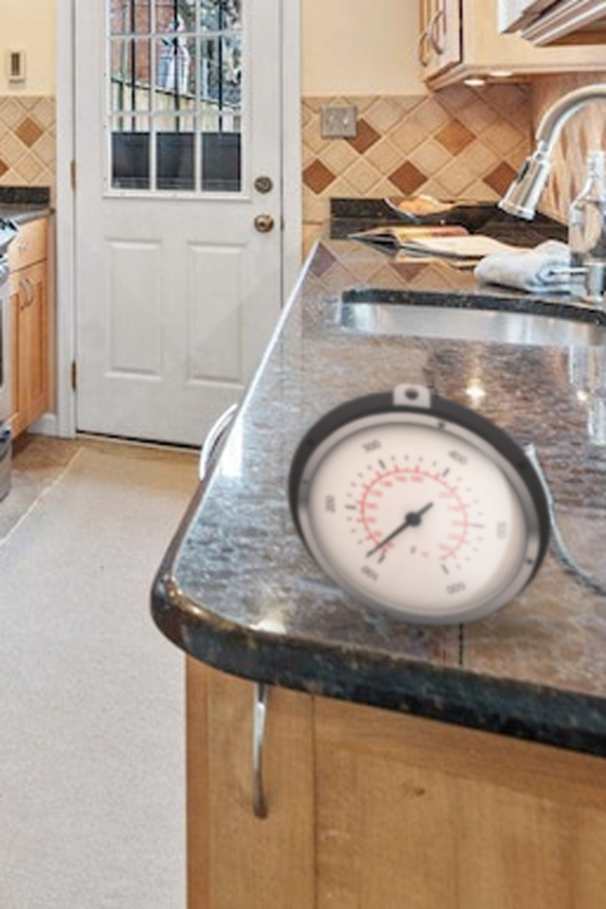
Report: 120°F
